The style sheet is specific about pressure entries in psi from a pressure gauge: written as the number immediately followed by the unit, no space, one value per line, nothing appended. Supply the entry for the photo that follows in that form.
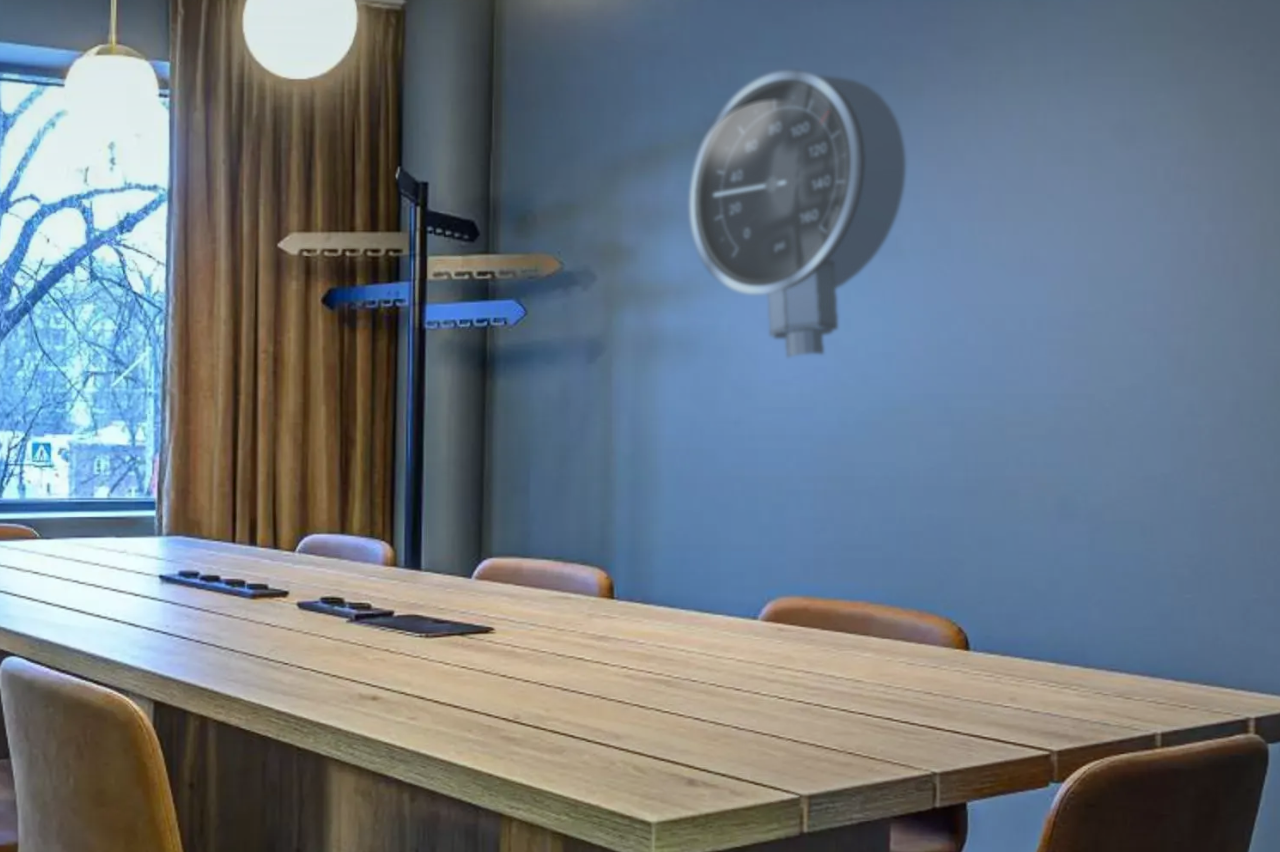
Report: 30psi
